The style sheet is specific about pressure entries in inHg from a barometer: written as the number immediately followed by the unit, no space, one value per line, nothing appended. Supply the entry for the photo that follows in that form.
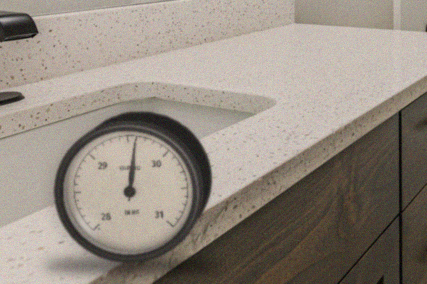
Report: 29.6inHg
